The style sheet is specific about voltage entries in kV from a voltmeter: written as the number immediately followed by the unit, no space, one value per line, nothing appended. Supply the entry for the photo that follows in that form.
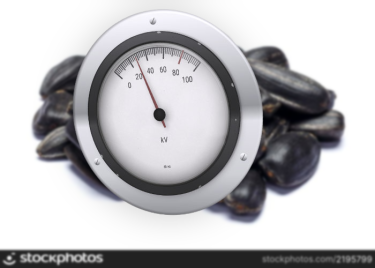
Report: 30kV
